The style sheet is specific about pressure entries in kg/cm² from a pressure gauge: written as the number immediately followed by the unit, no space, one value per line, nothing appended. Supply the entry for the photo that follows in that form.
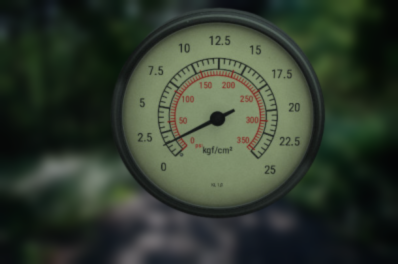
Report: 1.5kg/cm²
